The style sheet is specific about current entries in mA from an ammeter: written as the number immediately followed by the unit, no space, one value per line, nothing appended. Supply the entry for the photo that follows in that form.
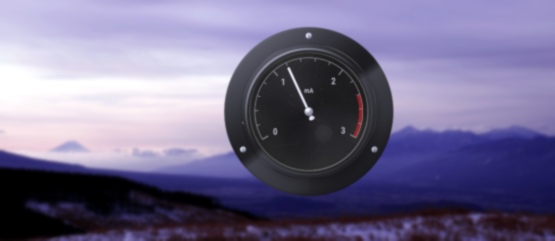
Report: 1.2mA
